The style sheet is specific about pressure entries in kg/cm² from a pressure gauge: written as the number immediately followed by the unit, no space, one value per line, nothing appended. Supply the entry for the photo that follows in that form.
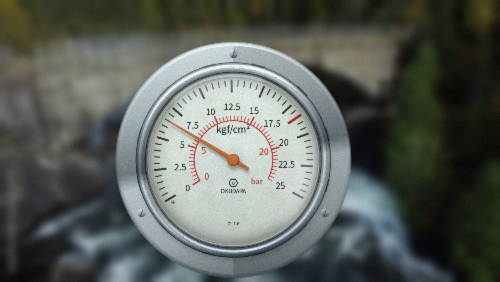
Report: 6.5kg/cm²
